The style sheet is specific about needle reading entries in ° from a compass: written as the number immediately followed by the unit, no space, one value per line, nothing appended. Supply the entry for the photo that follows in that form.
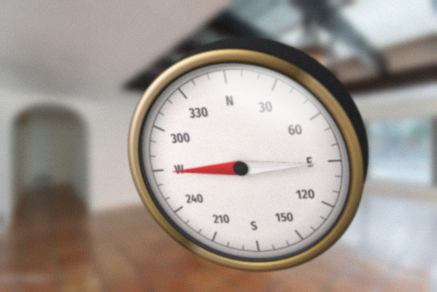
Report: 270°
